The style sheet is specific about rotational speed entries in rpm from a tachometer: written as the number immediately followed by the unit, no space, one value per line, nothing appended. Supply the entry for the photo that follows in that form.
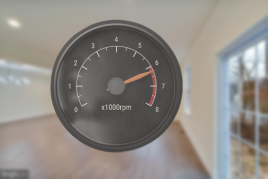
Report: 6250rpm
